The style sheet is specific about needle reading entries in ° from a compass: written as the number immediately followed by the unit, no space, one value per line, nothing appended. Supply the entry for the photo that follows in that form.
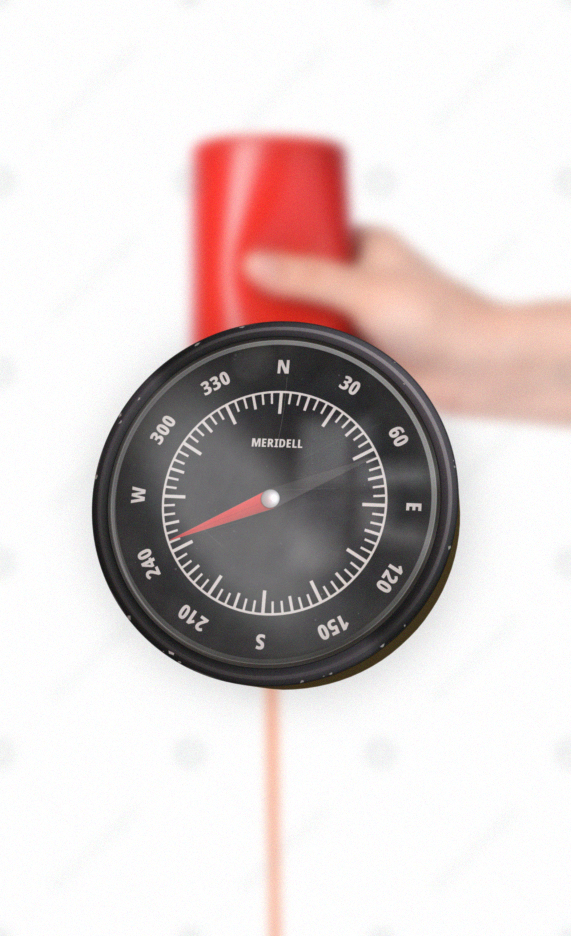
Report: 245°
